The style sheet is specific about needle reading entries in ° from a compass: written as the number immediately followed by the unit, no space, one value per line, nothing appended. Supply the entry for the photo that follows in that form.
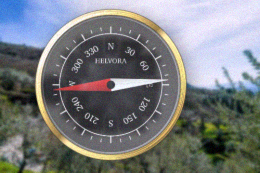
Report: 265°
